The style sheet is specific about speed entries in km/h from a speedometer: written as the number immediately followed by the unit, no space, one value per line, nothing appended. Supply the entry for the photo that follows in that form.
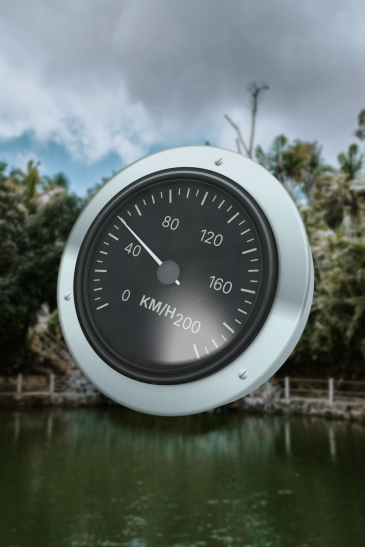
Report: 50km/h
